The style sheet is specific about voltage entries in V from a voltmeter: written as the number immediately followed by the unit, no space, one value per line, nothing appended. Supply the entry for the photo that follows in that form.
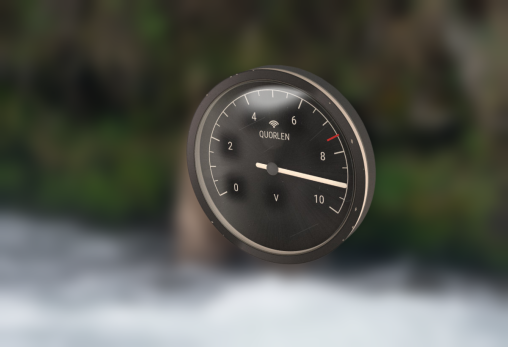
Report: 9V
